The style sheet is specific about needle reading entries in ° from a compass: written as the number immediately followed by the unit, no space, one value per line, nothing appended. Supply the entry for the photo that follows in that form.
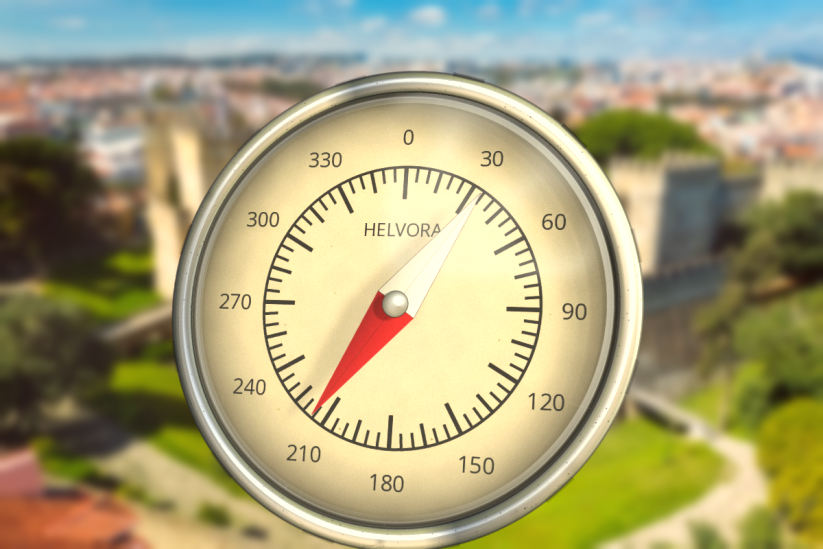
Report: 215°
